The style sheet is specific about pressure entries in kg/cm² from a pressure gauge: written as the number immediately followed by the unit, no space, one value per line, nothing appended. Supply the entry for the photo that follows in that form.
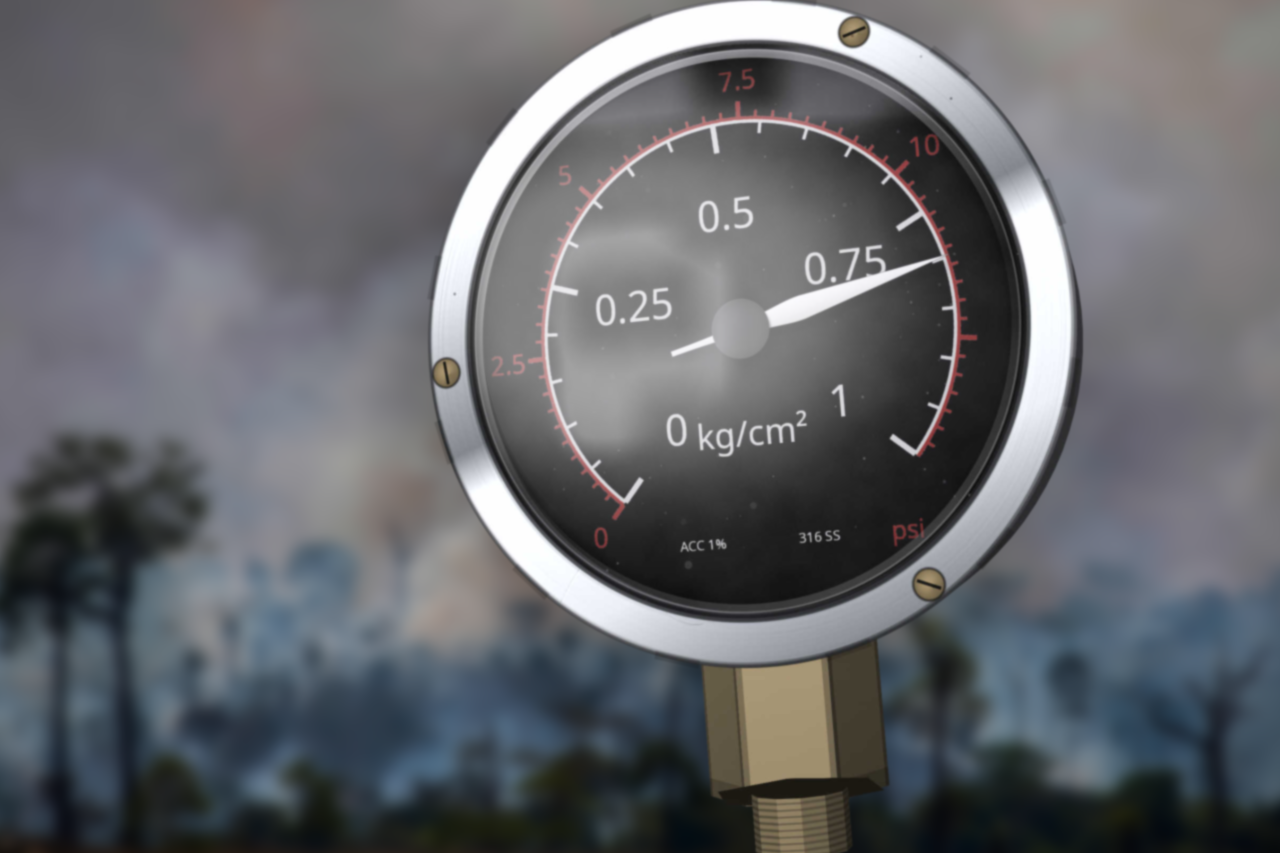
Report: 0.8kg/cm²
